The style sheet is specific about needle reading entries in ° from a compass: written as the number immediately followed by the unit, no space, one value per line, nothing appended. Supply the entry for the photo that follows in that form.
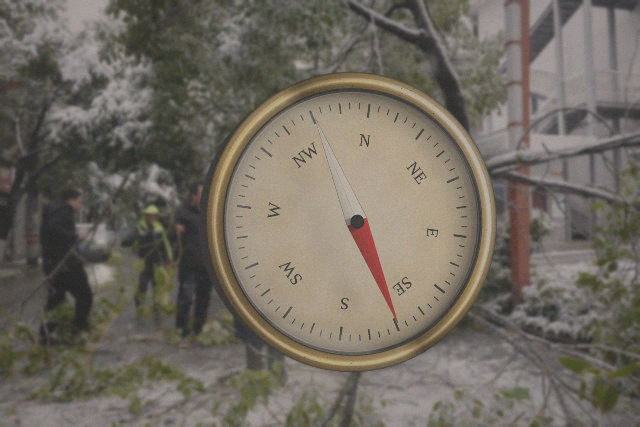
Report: 150°
